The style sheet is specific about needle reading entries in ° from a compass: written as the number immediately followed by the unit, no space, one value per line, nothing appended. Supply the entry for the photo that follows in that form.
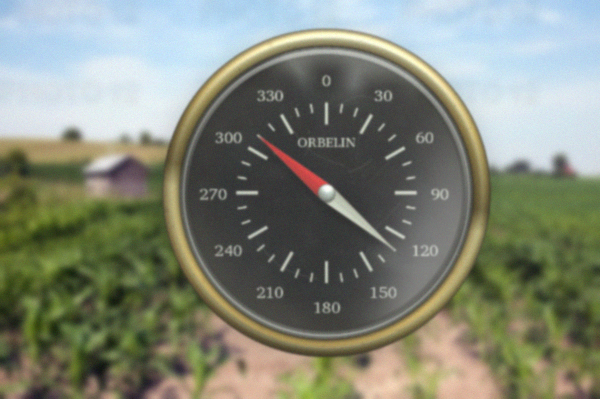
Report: 310°
